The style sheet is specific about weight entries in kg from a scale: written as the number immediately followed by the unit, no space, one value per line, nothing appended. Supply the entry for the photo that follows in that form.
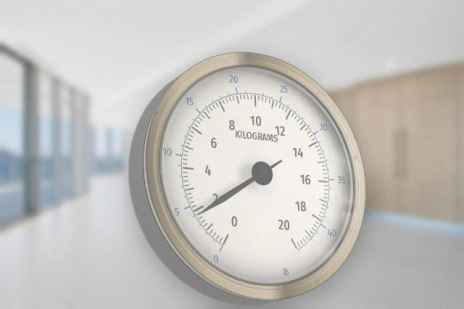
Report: 1.8kg
